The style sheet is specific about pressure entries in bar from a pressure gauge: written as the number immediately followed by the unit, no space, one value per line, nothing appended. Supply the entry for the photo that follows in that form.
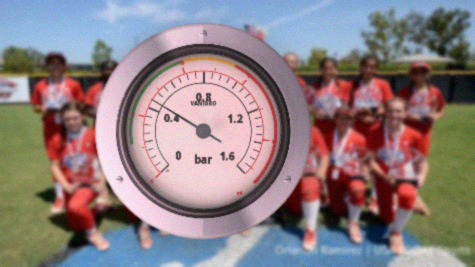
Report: 0.45bar
